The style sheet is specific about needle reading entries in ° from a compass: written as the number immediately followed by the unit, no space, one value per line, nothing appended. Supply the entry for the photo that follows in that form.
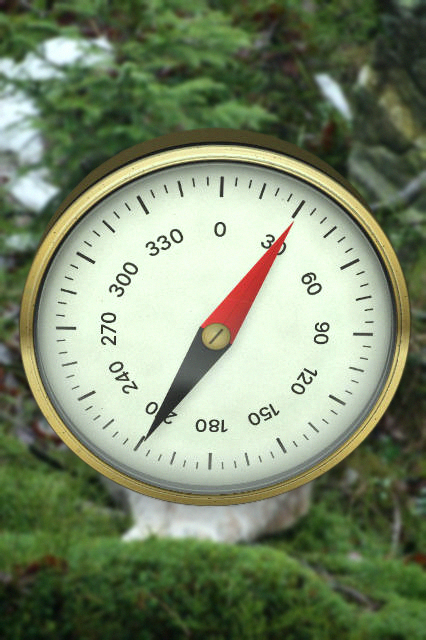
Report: 30°
